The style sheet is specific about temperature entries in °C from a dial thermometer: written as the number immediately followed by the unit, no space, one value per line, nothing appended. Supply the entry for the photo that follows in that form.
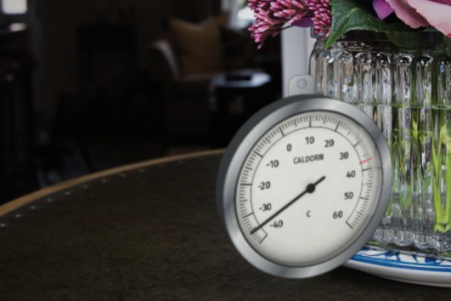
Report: -35°C
